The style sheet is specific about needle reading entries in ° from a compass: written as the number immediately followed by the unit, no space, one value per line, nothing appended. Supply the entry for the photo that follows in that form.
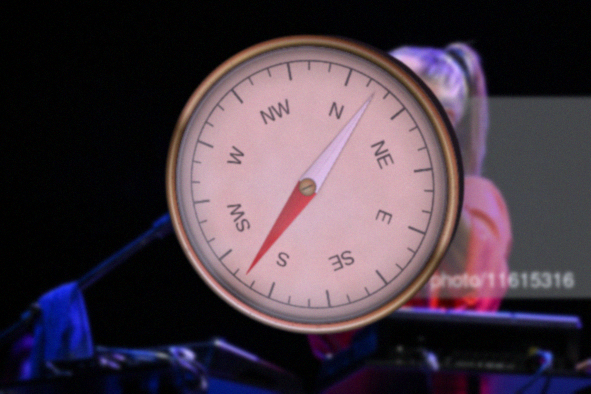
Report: 195°
